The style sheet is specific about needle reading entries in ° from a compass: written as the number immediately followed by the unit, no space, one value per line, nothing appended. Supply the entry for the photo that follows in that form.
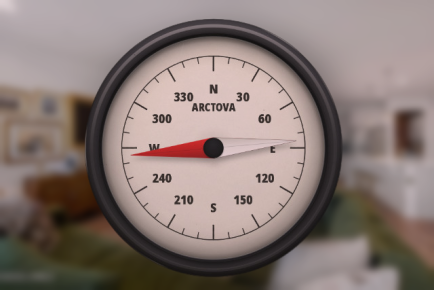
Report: 265°
